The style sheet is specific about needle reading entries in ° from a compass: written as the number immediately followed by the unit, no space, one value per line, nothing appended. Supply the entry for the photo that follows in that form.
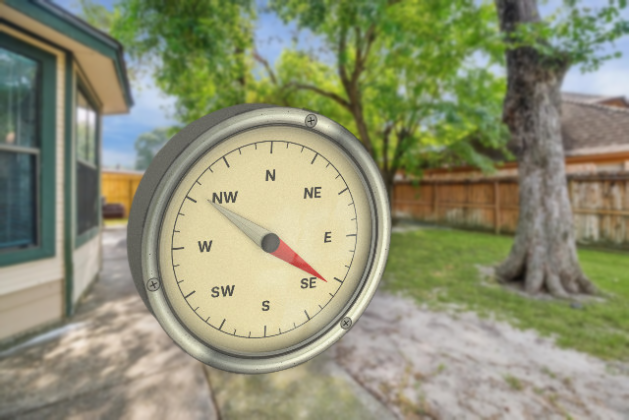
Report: 125°
